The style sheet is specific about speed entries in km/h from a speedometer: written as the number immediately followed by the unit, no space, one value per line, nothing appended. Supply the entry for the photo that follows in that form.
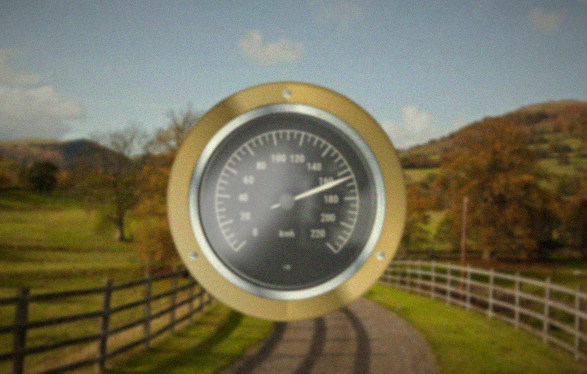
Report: 165km/h
